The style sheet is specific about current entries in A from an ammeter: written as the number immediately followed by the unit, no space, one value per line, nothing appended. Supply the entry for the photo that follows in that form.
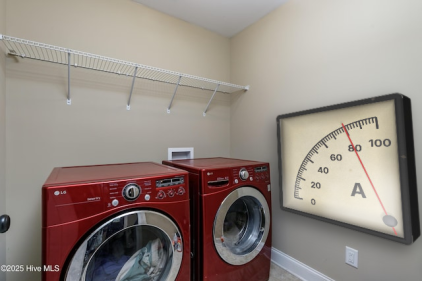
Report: 80A
